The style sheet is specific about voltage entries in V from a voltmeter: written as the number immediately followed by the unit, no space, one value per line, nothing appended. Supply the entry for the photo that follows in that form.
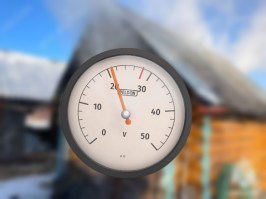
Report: 21V
